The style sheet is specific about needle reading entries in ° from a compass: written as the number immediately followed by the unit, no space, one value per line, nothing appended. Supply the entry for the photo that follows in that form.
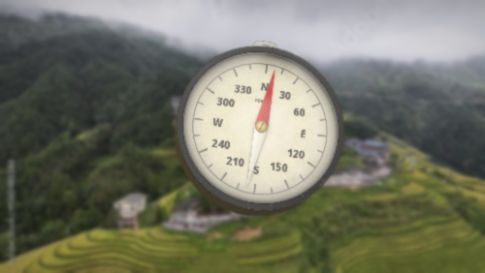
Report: 7.5°
